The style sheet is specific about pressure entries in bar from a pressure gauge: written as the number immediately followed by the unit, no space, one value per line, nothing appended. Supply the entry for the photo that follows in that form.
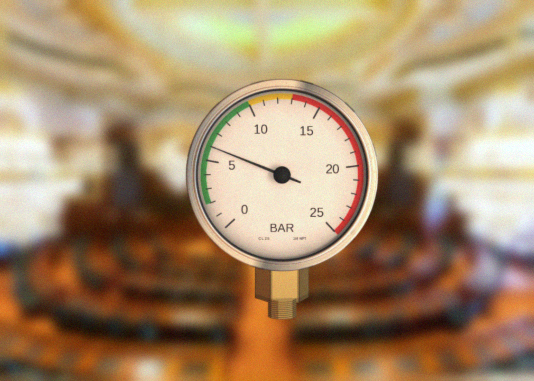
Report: 6bar
